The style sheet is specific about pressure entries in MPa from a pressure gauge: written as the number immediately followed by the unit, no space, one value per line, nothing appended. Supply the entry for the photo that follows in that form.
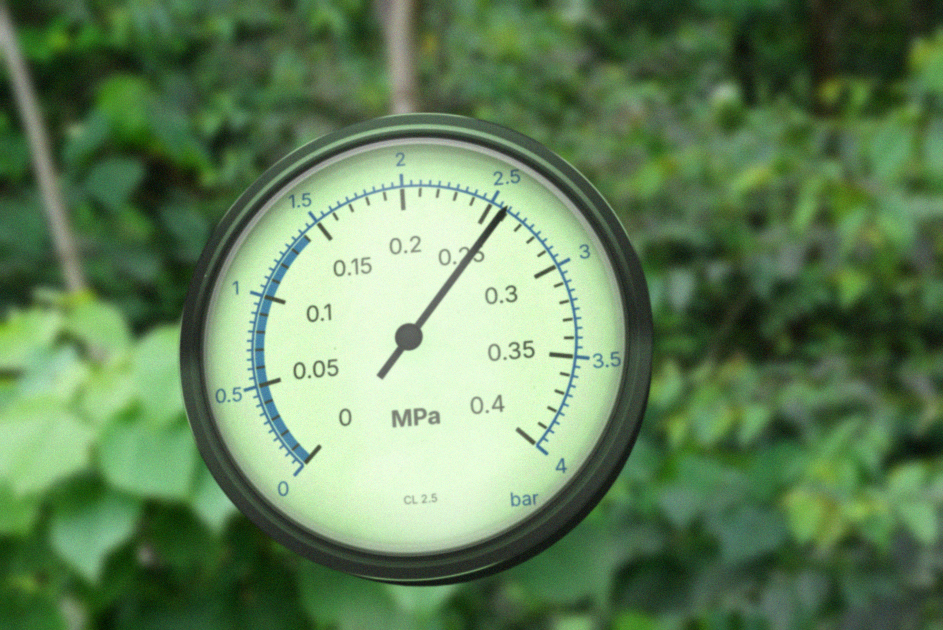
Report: 0.26MPa
